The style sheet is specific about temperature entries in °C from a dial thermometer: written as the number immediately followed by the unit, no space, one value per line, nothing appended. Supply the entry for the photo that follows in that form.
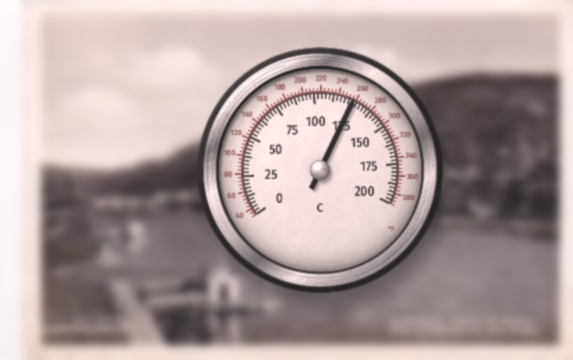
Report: 125°C
